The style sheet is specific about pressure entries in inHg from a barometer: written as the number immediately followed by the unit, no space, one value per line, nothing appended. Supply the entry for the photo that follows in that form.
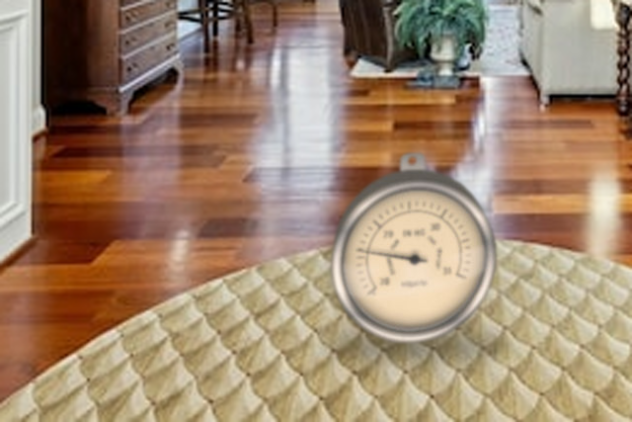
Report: 28.6inHg
